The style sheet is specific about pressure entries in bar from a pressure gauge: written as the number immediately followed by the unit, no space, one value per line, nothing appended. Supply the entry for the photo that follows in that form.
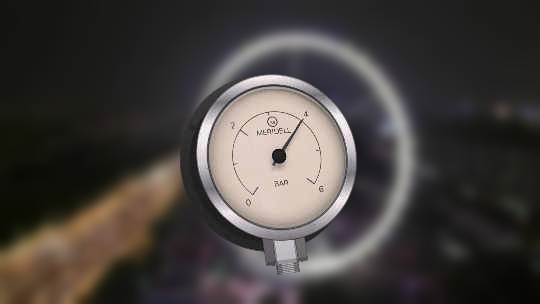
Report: 4bar
